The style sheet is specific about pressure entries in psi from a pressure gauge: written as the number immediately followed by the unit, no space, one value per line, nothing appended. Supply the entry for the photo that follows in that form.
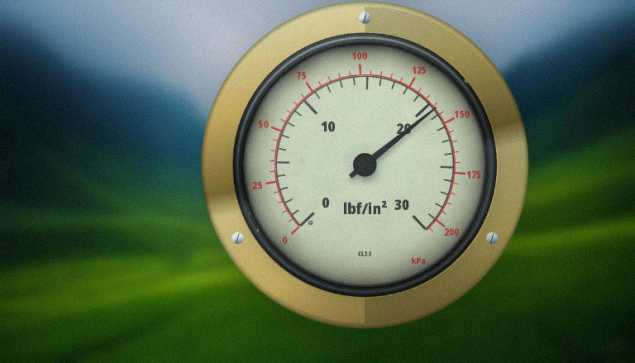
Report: 20.5psi
